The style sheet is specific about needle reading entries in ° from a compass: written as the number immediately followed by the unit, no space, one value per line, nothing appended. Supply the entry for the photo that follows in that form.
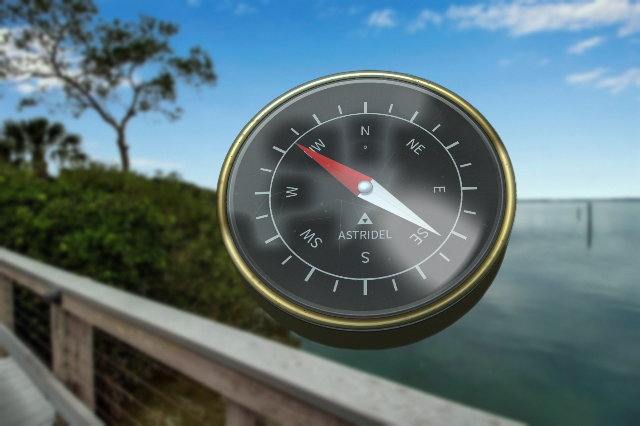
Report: 307.5°
